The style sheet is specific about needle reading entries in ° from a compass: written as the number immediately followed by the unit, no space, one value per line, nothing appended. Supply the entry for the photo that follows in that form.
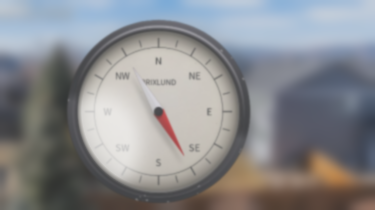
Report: 150°
